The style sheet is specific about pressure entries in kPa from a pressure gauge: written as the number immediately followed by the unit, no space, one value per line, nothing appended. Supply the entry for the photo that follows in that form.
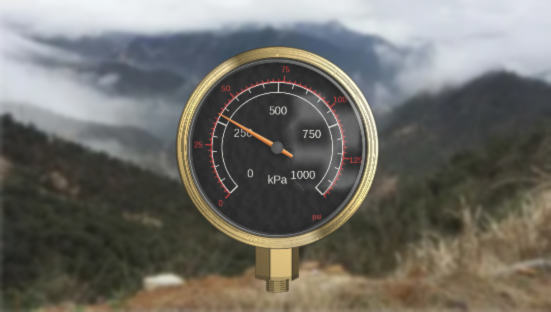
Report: 275kPa
